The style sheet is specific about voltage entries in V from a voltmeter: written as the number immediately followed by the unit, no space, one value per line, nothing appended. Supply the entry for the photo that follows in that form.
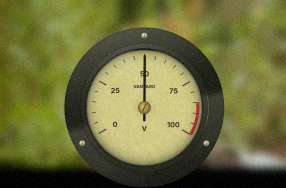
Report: 50V
